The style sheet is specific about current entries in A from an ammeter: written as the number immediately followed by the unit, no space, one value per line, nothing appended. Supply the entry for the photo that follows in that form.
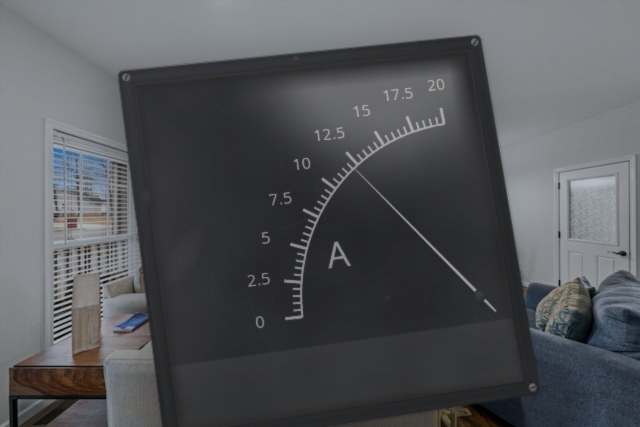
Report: 12A
